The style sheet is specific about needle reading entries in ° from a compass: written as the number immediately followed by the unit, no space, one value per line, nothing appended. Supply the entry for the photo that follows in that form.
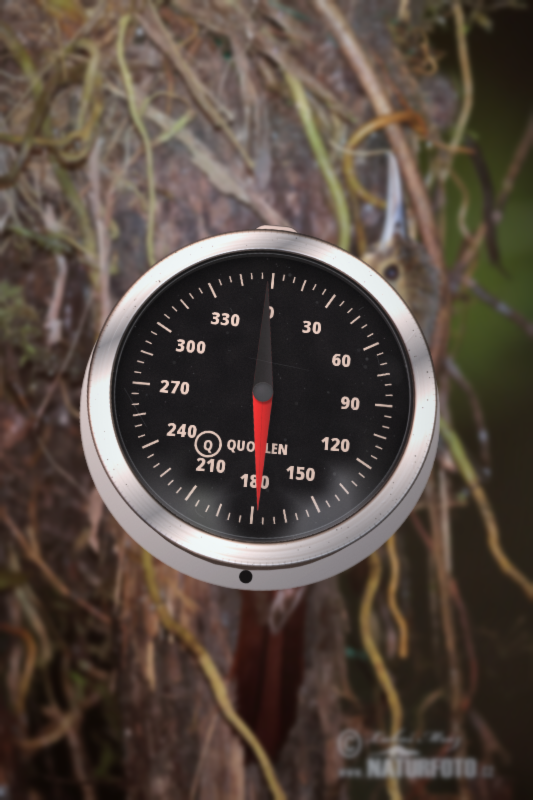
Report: 177.5°
